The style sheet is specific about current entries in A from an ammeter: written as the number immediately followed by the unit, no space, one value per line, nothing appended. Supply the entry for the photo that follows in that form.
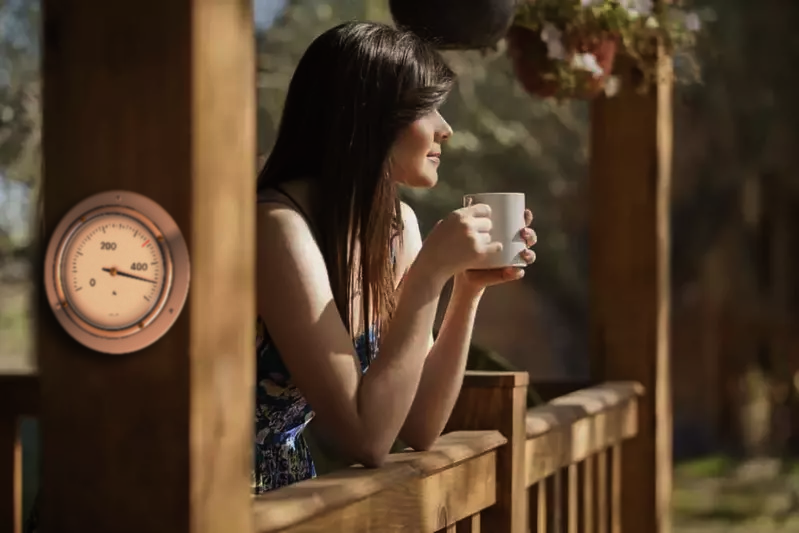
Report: 450A
